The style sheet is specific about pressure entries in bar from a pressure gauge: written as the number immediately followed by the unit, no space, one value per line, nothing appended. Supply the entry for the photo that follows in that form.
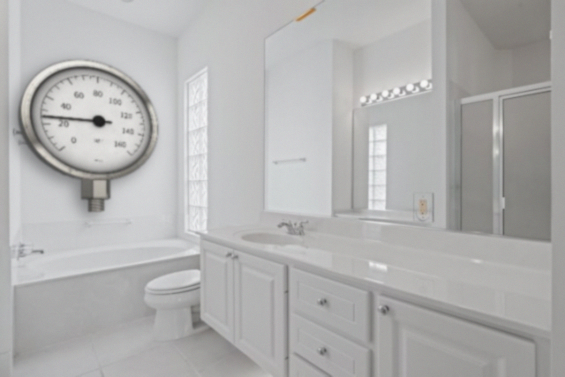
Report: 25bar
